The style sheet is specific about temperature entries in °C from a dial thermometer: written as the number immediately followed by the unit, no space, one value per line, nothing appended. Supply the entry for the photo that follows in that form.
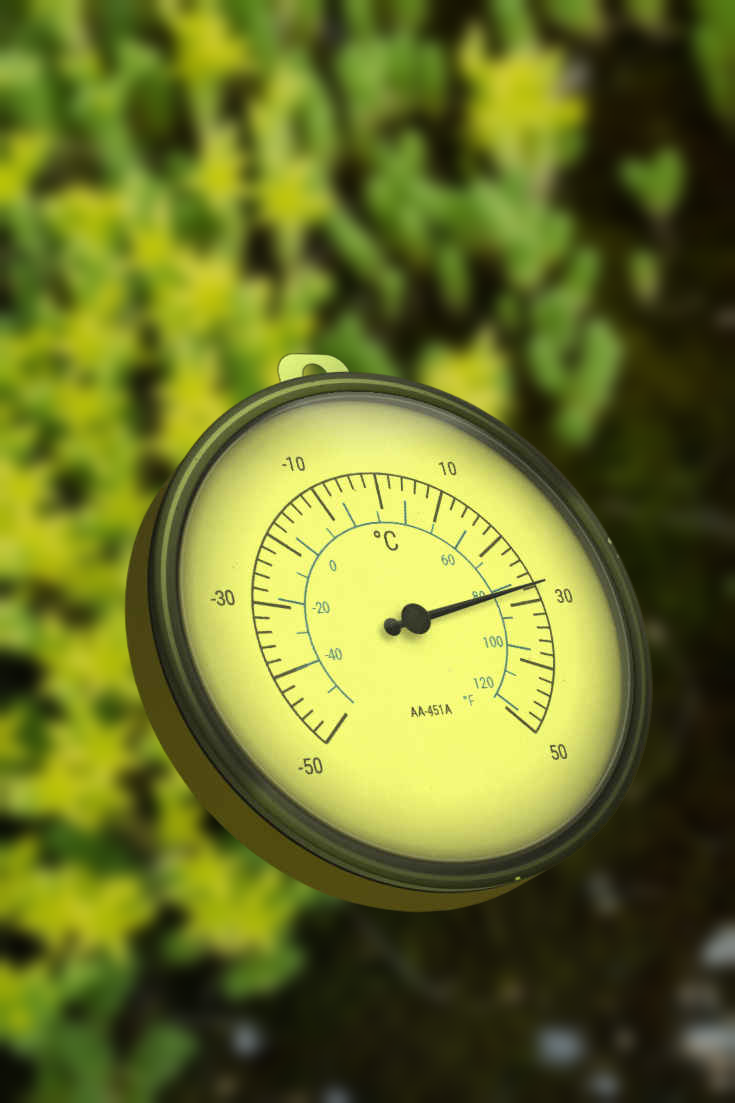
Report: 28°C
